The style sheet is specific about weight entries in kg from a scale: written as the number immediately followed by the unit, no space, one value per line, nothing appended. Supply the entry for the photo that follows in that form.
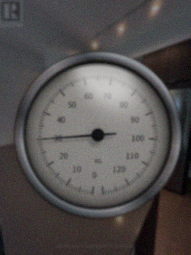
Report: 30kg
